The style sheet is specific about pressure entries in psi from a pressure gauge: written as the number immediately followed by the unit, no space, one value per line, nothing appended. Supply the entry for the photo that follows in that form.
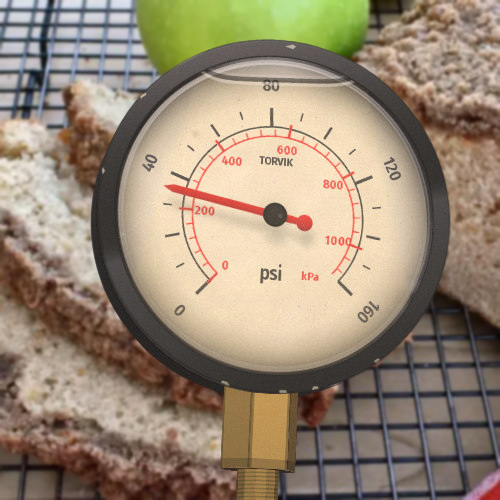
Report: 35psi
